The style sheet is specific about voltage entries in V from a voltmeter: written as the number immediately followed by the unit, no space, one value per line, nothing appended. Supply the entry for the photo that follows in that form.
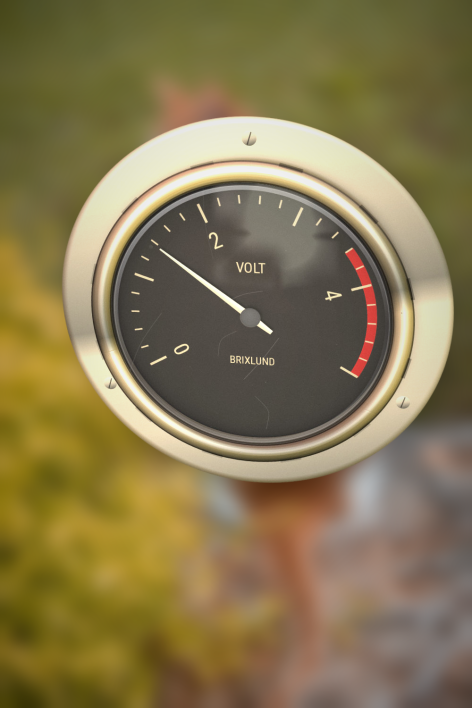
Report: 1.4V
